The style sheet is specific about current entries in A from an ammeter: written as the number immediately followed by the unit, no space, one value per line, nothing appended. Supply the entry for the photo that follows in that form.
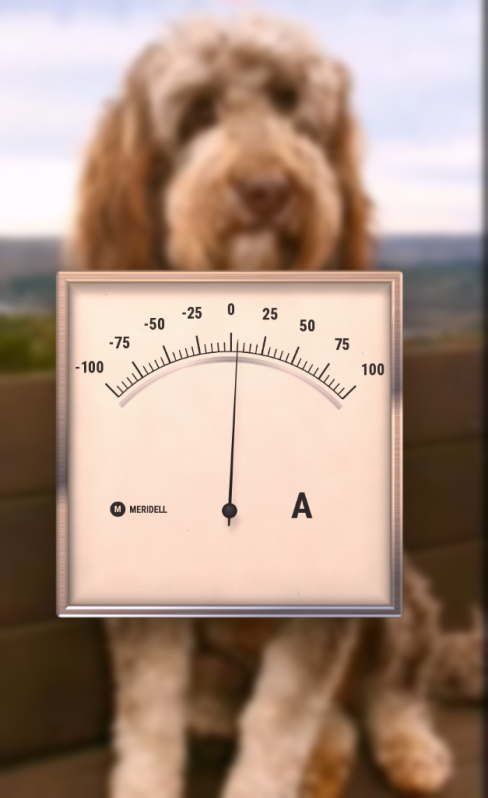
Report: 5A
